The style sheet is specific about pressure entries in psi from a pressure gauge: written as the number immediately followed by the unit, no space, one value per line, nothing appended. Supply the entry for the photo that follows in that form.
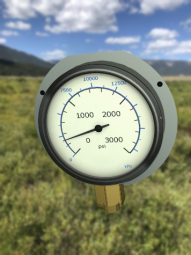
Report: 300psi
